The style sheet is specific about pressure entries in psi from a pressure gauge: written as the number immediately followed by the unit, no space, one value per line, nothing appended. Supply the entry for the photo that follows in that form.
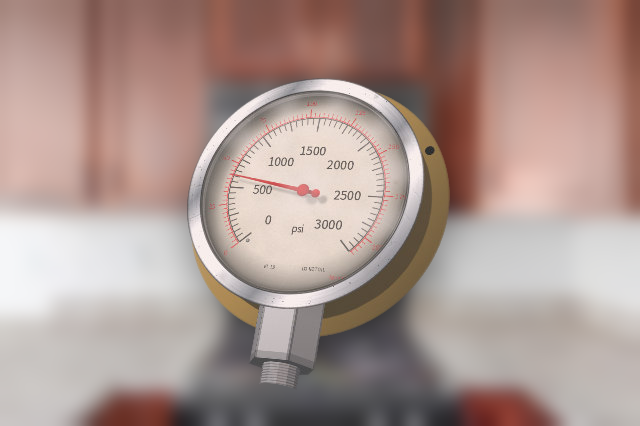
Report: 600psi
